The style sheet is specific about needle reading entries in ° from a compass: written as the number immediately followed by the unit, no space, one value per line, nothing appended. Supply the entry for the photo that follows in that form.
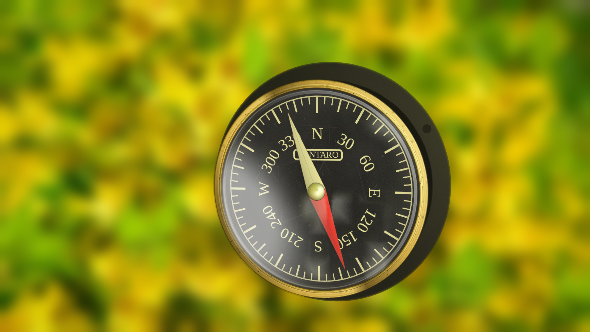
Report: 160°
